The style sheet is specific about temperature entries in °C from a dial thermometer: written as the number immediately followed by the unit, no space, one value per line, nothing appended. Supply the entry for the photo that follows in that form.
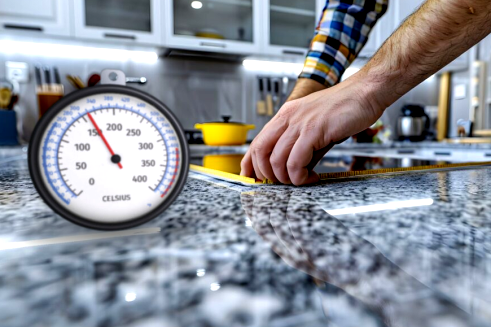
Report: 160°C
